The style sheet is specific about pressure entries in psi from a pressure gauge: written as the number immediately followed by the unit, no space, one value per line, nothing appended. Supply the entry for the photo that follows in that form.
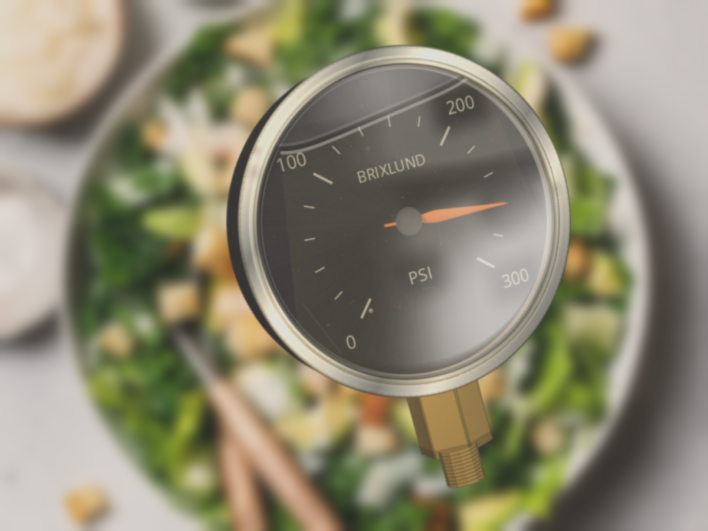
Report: 260psi
